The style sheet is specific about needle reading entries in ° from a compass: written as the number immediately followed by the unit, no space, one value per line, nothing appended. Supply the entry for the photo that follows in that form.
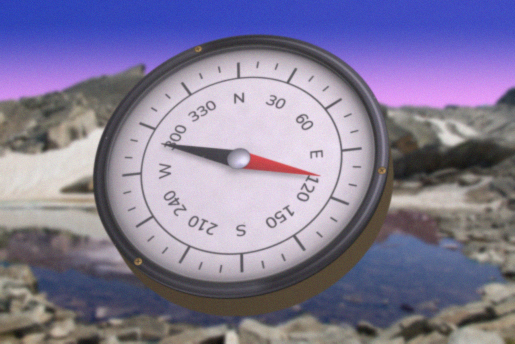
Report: 110°
